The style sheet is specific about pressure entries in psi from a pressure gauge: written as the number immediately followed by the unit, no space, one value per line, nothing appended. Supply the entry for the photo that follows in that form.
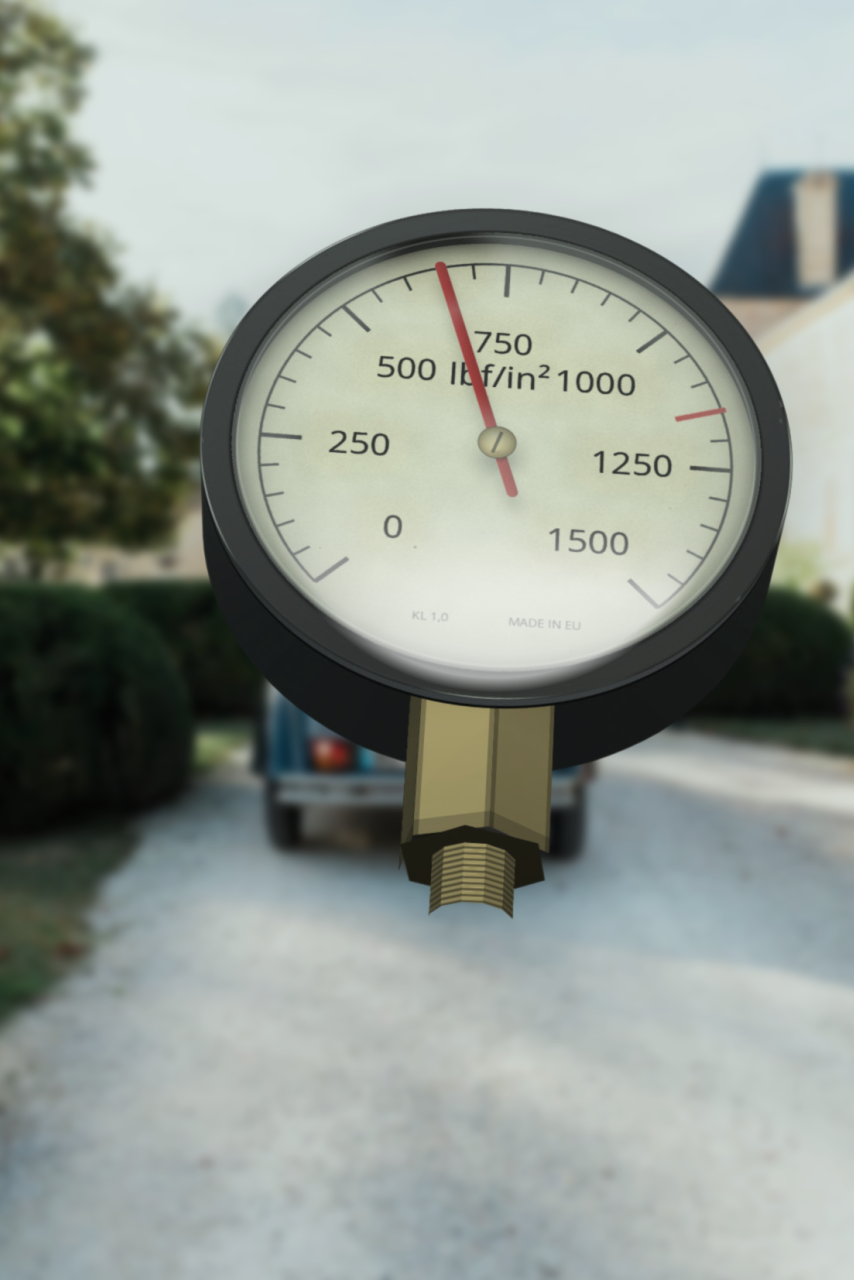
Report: 650psi
